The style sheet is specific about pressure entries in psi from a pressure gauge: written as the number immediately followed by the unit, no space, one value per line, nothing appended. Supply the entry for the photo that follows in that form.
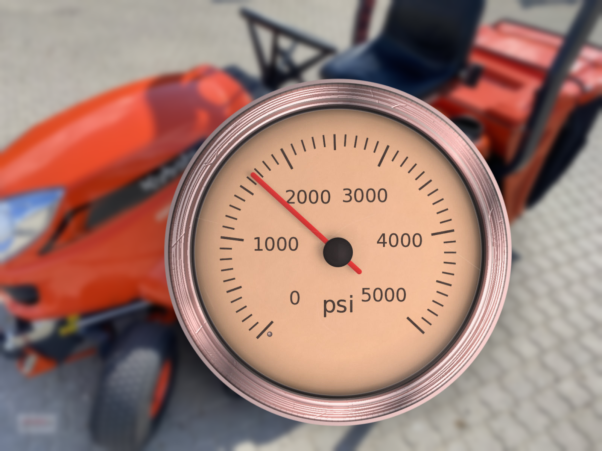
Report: 1650psi
